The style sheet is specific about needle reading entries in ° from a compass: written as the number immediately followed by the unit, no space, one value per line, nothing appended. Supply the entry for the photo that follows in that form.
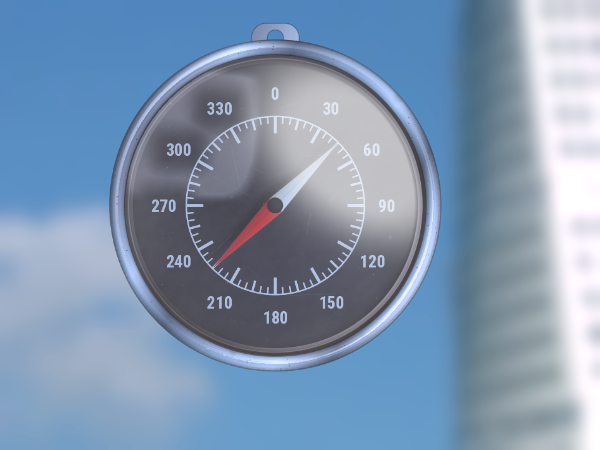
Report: 225°
